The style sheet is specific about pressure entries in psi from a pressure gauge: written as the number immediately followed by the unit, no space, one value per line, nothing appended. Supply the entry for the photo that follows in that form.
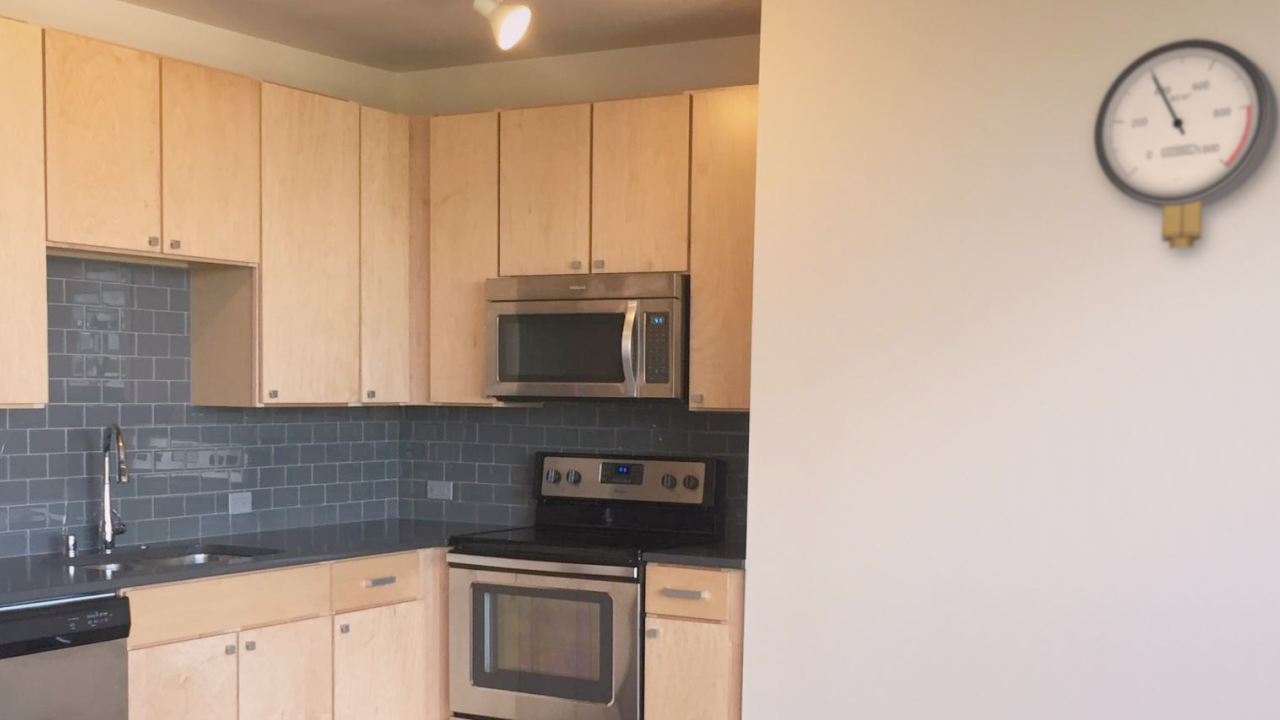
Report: 400psi
